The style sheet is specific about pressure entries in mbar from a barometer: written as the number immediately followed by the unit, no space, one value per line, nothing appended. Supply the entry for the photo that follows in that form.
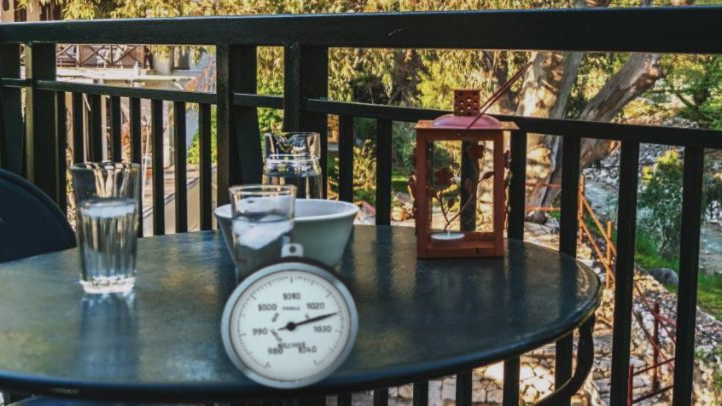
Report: 1025mbar
